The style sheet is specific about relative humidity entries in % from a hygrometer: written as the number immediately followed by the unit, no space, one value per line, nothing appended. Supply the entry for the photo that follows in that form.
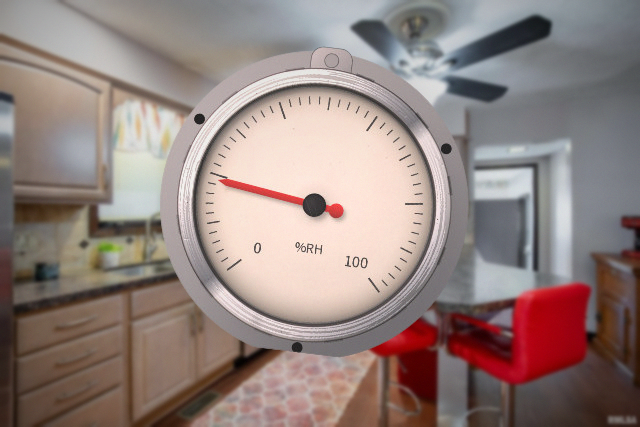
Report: 19%
